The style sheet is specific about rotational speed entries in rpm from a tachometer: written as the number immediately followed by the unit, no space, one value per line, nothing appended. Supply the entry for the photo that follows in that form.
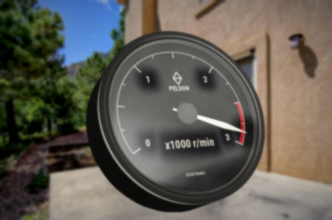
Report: 2875rpm
